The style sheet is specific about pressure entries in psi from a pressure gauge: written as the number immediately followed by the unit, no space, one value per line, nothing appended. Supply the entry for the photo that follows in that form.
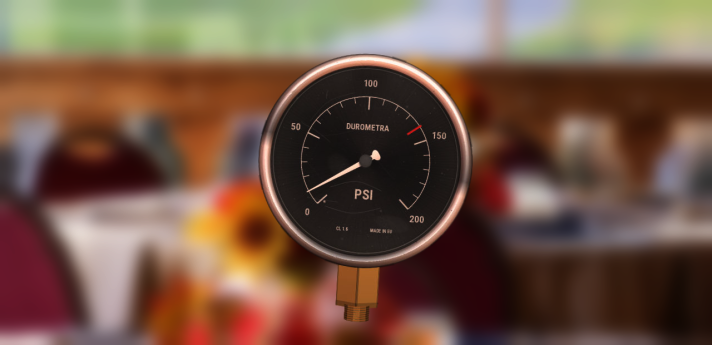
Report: 10psi
